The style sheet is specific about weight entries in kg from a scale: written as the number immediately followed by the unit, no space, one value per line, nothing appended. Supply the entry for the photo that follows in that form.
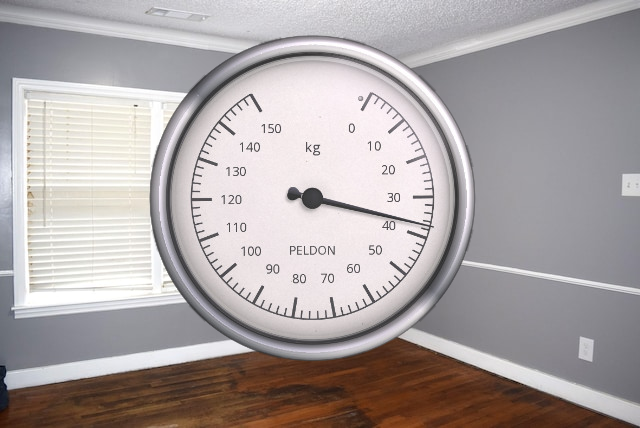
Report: 37kg
